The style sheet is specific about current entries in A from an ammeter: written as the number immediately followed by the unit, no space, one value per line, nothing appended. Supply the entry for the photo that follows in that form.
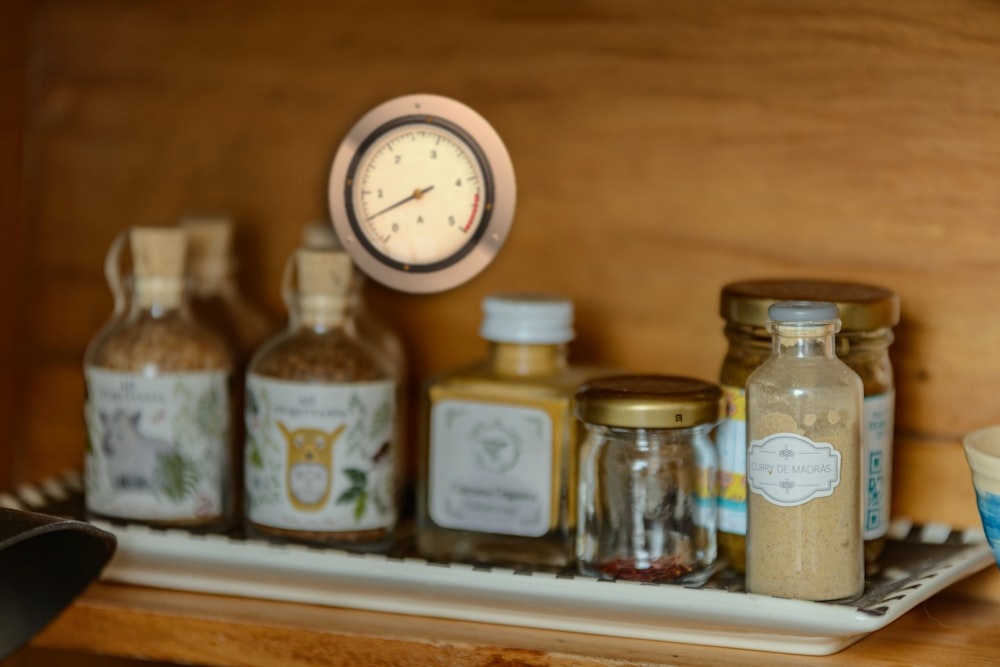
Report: 0.5A
